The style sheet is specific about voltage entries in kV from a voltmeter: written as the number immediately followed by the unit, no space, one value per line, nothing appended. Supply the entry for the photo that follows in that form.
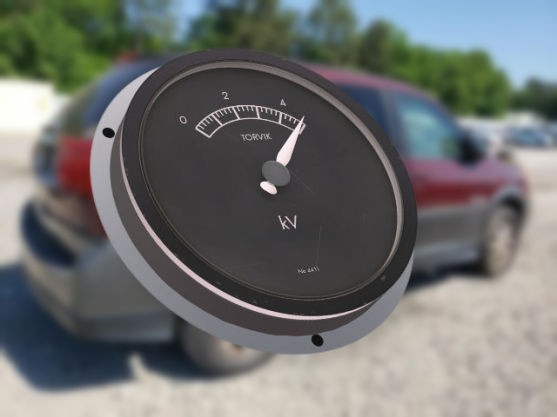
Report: 4.8kV
